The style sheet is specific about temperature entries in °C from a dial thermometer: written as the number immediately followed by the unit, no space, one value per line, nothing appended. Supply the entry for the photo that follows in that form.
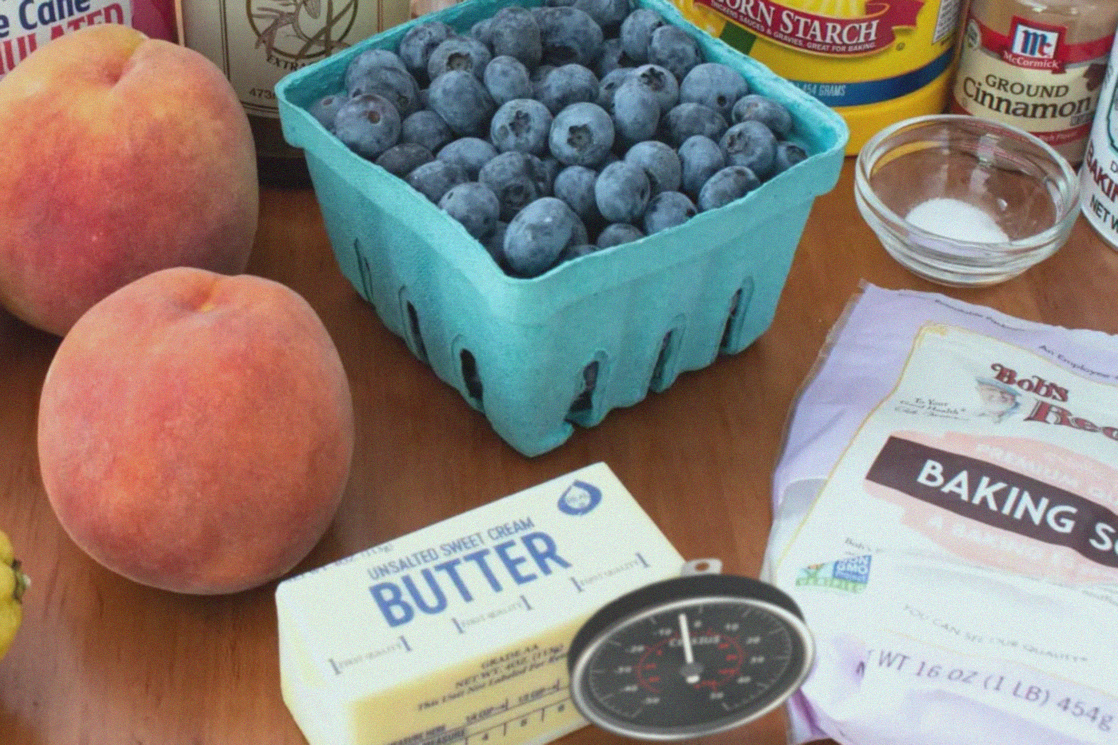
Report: -4°C
